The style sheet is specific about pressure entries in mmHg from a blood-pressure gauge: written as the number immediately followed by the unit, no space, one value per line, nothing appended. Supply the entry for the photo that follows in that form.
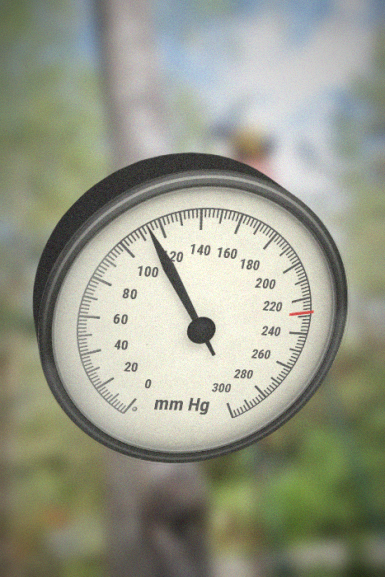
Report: 114mmHg
